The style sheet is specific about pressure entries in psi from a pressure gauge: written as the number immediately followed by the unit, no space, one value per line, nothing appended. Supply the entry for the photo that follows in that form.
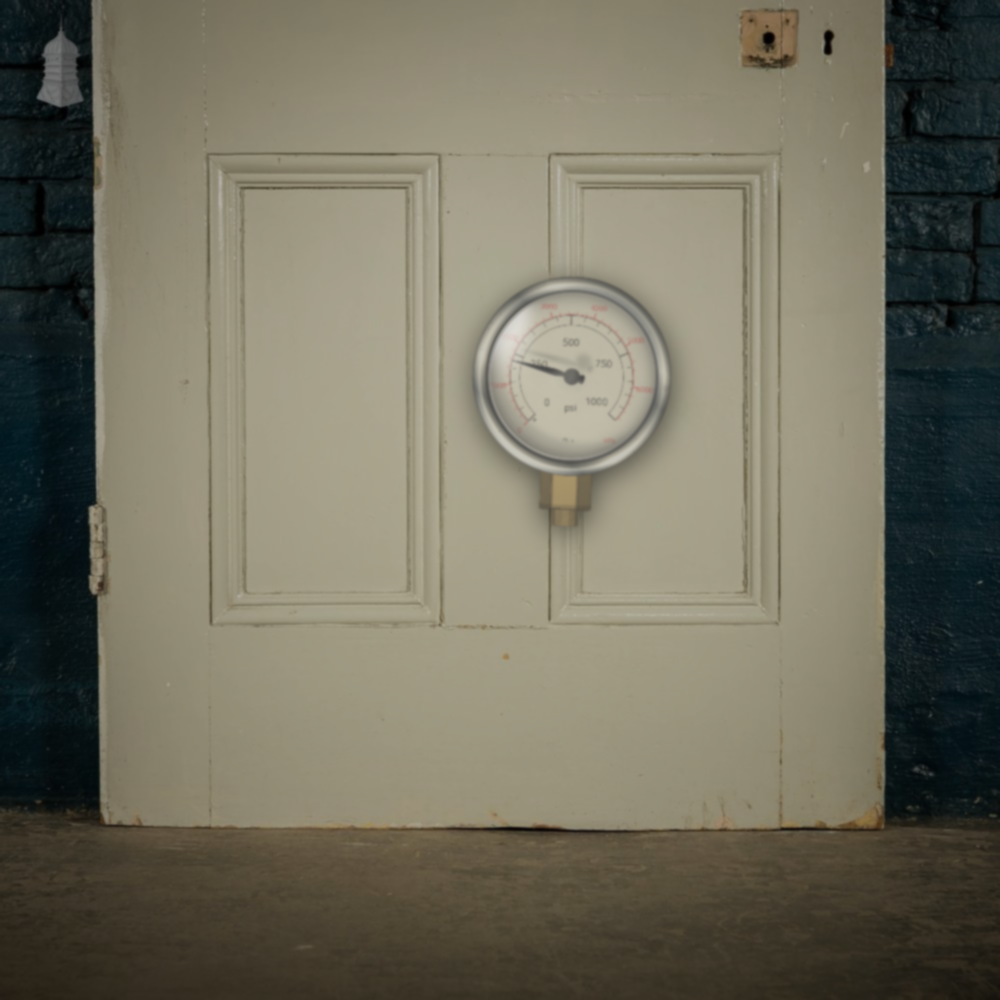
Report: 225psi
